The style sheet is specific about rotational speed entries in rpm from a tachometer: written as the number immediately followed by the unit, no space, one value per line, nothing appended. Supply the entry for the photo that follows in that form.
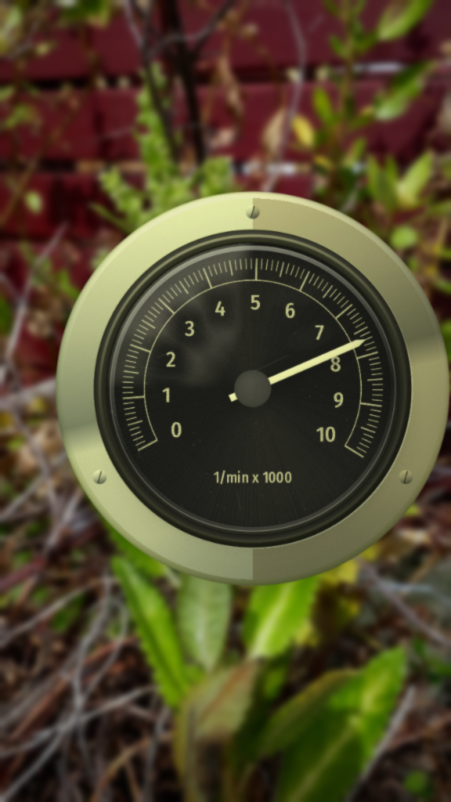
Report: 7700rpm
